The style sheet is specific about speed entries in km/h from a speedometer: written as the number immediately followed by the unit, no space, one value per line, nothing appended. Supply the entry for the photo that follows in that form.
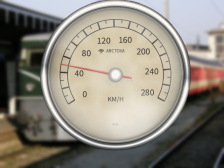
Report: 50km/h
